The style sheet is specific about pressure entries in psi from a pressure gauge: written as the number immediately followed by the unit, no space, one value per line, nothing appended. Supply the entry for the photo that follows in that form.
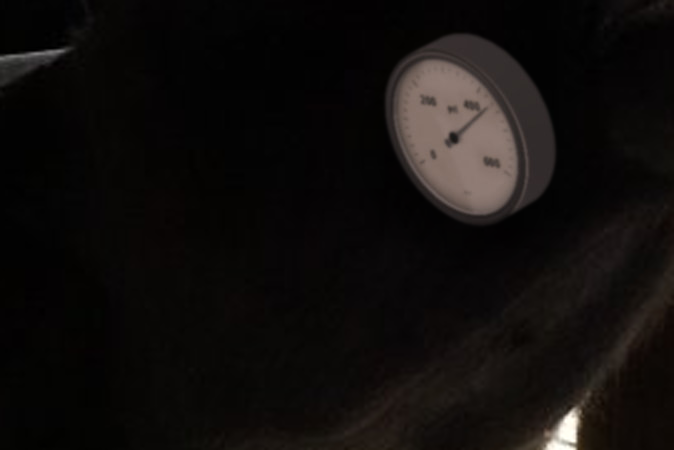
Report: 440psi
